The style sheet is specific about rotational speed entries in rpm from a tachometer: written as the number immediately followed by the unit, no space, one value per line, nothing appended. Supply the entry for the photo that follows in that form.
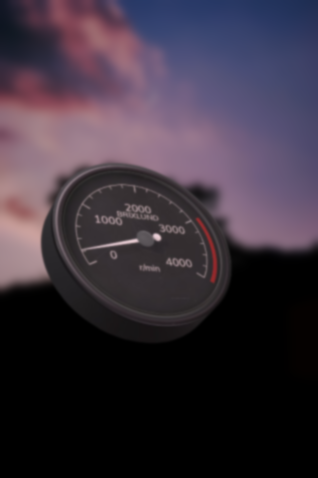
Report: 200rpm
